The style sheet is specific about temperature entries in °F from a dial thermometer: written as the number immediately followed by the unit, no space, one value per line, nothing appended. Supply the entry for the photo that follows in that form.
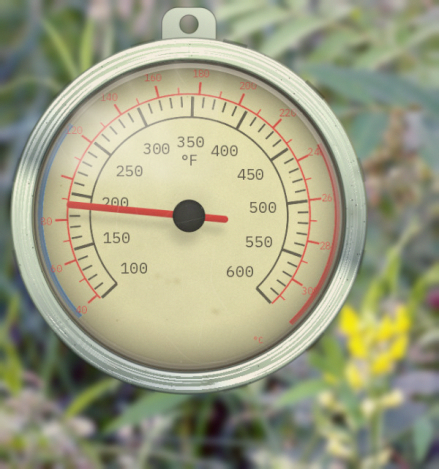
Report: 190°F
